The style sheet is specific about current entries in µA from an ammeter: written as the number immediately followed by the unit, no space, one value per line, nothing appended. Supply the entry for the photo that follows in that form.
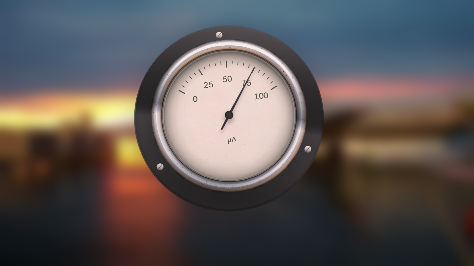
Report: 75µA
